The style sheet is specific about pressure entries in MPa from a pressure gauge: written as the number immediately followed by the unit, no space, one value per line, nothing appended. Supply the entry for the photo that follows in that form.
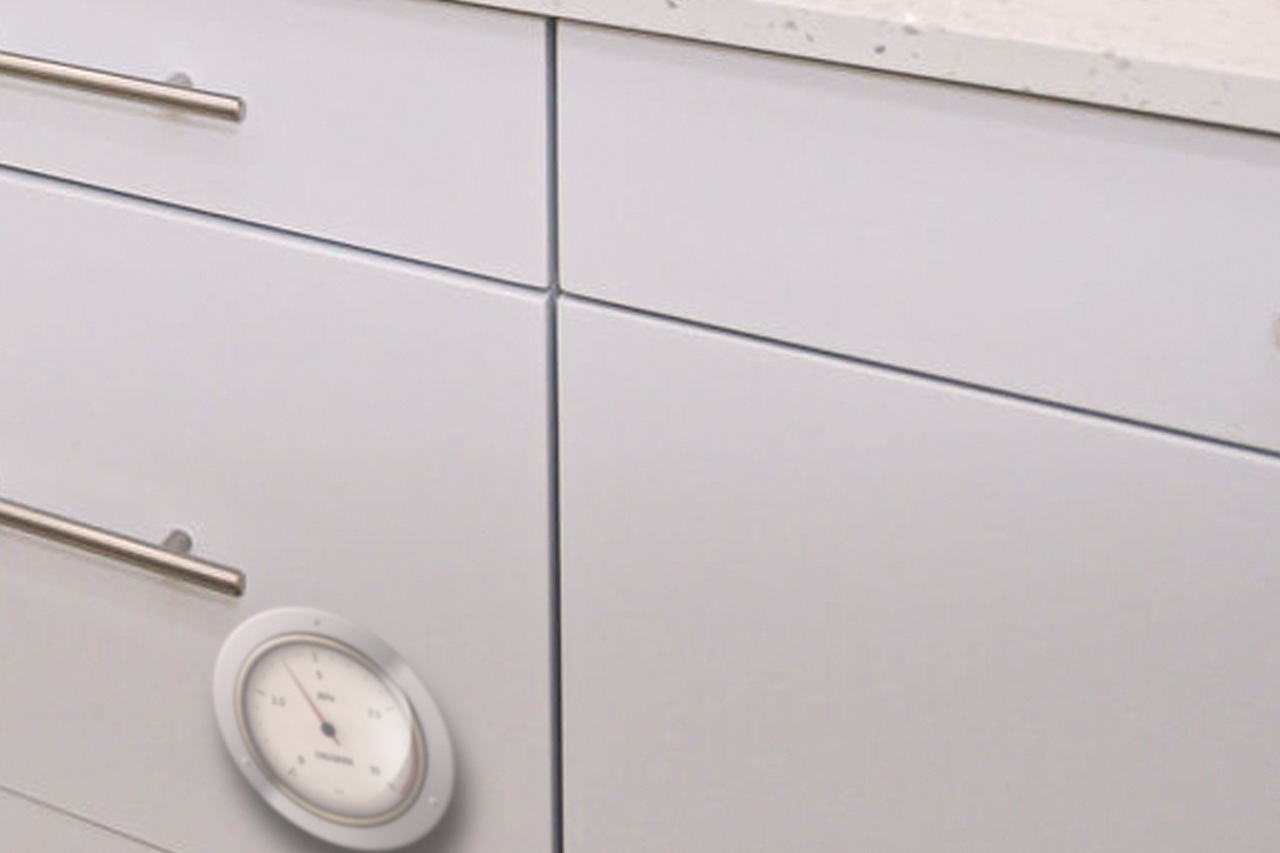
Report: 4MPa
